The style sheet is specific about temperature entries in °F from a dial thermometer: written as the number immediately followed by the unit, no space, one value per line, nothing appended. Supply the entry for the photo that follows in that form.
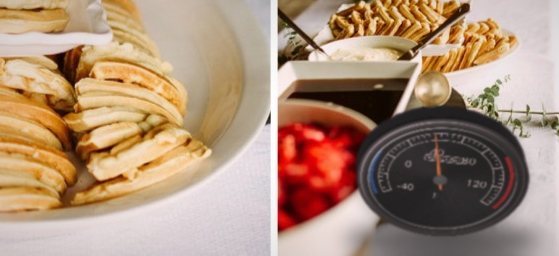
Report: 40°F
